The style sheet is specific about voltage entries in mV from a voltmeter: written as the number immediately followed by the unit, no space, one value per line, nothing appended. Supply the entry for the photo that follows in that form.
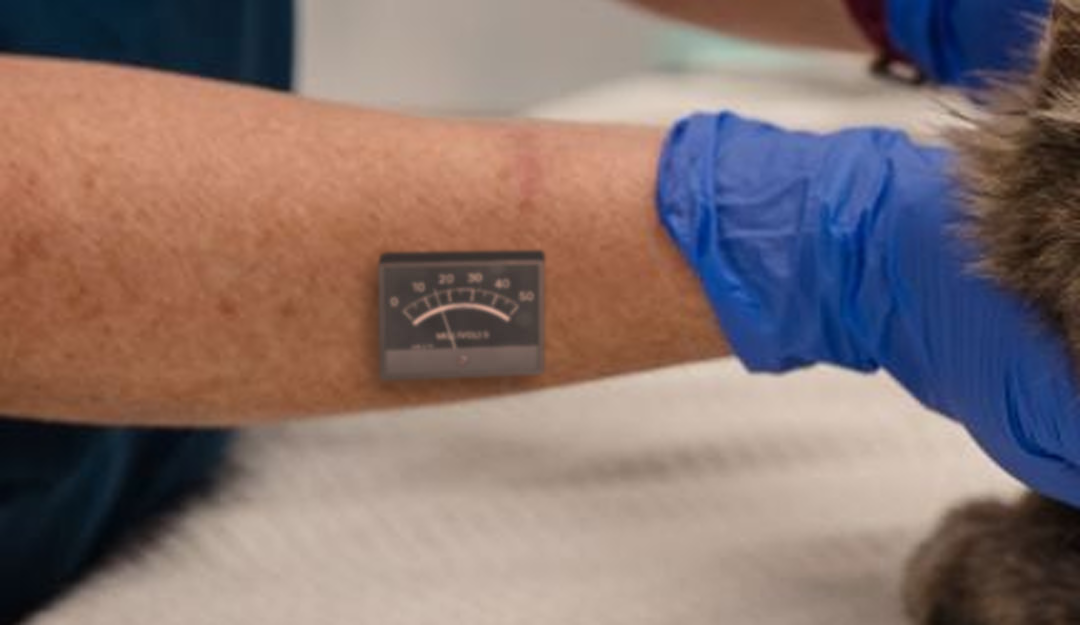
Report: 15mV
